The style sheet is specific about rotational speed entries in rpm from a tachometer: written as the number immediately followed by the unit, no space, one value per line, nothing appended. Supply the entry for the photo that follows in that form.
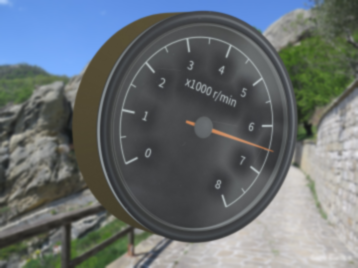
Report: 6500rpm
